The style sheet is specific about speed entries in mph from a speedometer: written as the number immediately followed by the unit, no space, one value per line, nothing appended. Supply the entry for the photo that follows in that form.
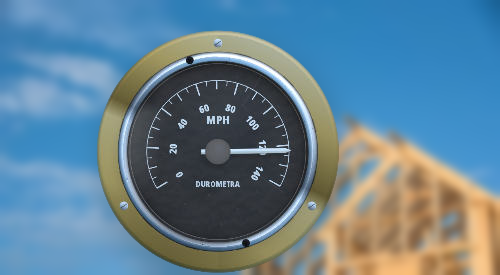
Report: 122.5mph
